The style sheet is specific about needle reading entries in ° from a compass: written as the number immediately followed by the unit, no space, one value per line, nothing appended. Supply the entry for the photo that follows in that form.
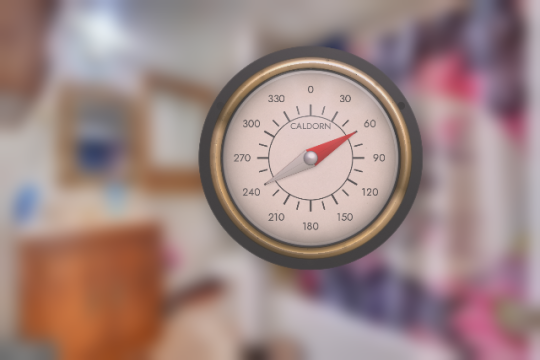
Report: 60°
